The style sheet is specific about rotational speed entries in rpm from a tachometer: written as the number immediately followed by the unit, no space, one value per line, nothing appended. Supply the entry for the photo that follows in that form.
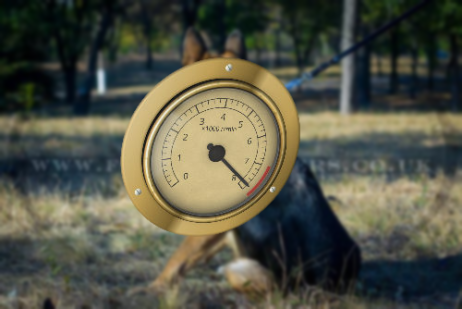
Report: 7800rpm
